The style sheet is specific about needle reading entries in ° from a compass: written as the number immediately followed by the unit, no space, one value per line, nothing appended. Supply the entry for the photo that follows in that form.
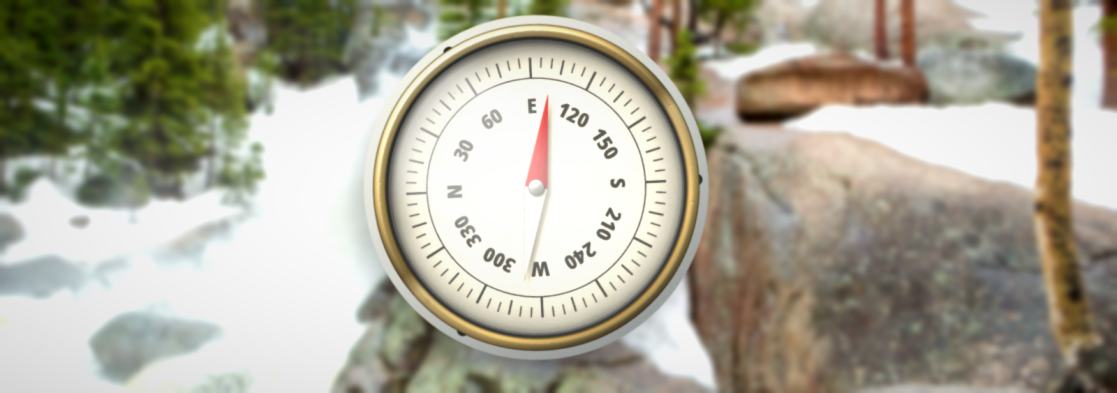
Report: 100°
